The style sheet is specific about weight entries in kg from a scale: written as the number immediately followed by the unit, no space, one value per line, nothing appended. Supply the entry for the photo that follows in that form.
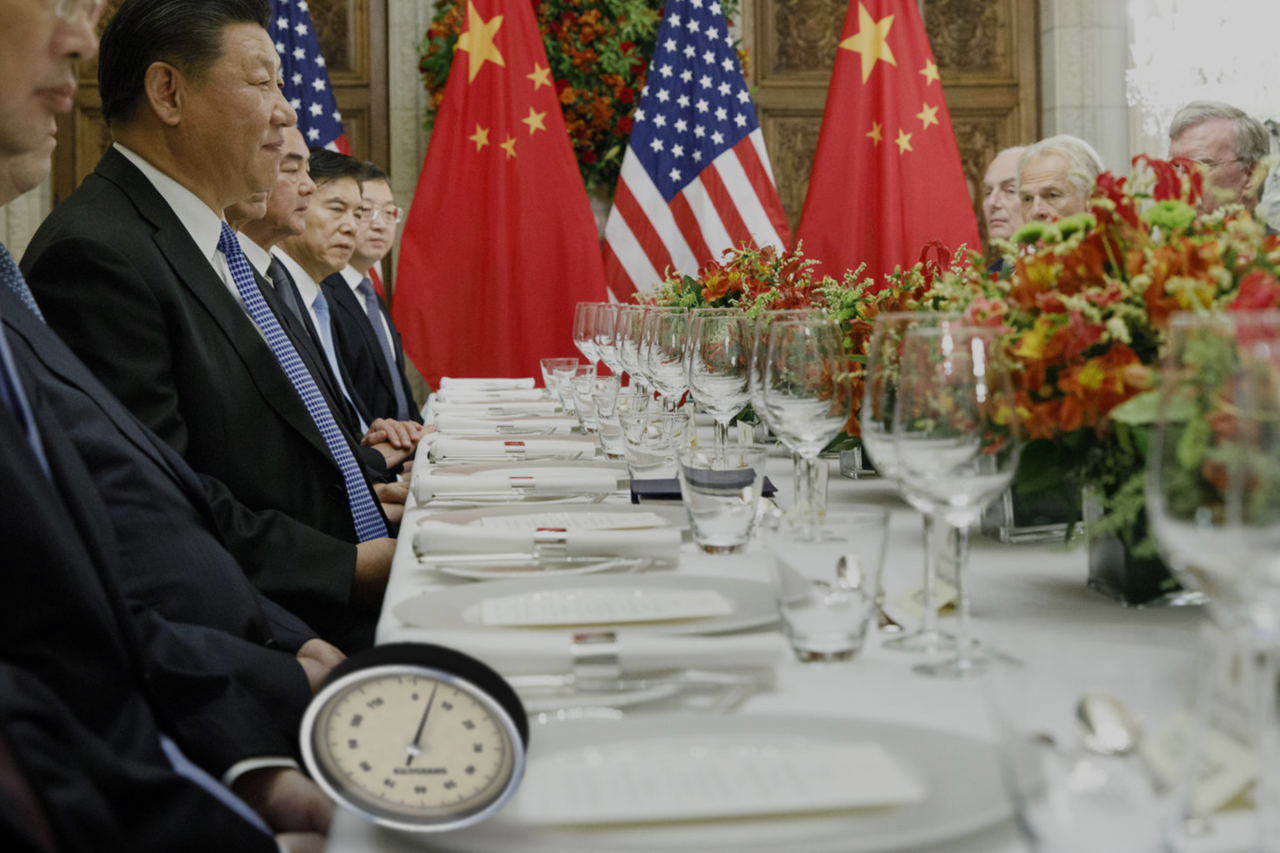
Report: 5kg
